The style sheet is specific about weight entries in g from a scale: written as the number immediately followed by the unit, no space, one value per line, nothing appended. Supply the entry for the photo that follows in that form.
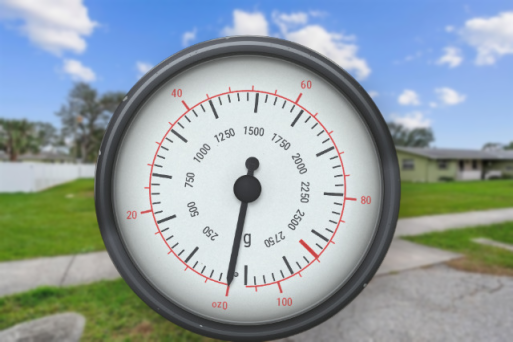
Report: 0g
